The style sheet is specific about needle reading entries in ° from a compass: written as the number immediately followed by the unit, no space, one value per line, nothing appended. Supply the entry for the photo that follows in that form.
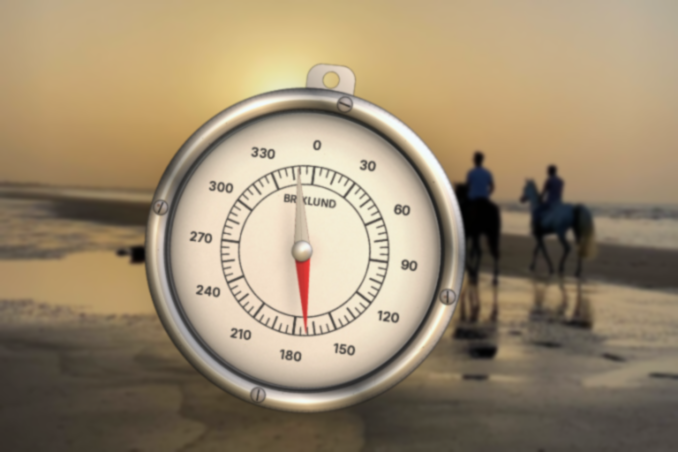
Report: 170°
